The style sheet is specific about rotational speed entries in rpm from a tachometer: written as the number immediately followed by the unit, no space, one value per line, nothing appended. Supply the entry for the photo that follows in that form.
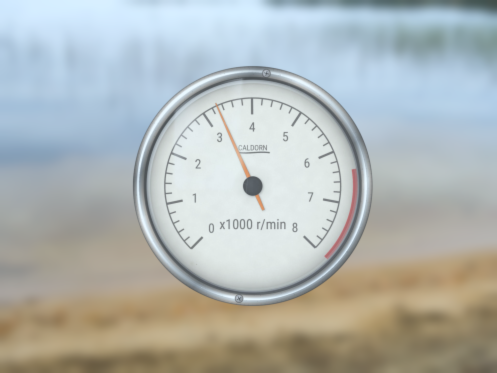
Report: 3300rpm
